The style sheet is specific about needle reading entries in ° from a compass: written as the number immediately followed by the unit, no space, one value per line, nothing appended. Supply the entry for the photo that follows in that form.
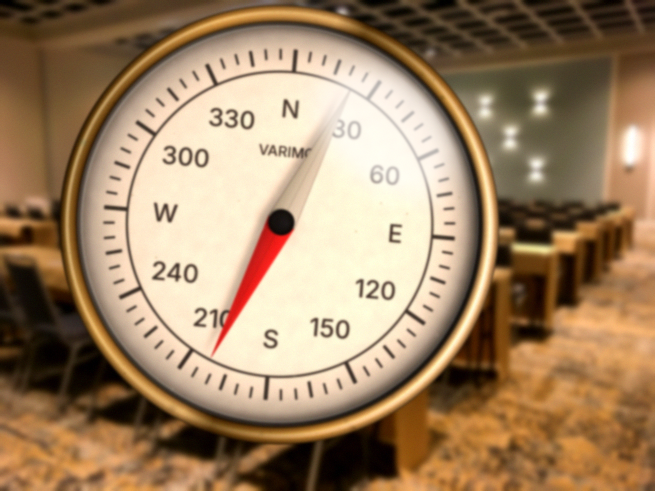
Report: 202.5°
